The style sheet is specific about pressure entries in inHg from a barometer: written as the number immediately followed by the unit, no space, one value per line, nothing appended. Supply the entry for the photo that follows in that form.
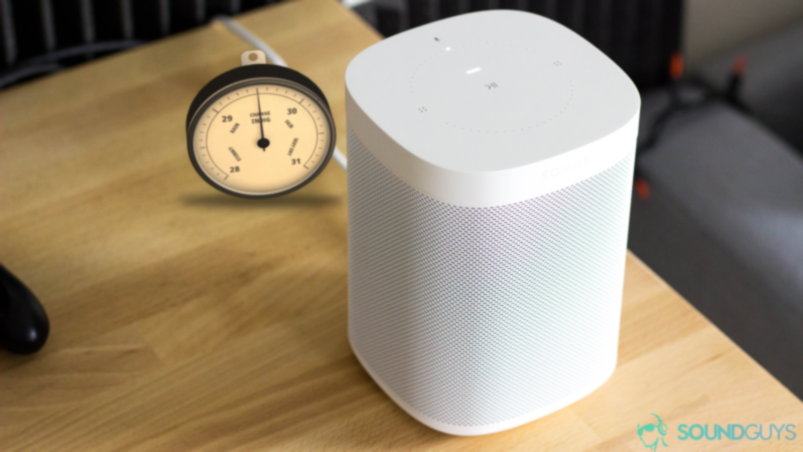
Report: 29.5inHg
